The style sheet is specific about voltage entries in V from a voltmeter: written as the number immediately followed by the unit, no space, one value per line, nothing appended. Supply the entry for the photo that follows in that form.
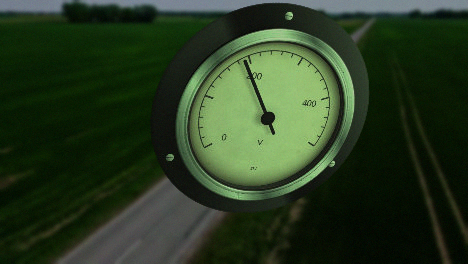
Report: 190V
